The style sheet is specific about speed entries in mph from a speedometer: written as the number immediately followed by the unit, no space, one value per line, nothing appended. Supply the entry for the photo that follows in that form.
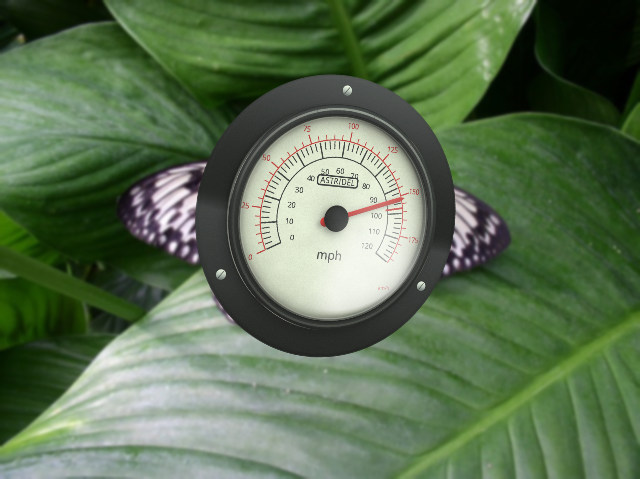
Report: 94mph
